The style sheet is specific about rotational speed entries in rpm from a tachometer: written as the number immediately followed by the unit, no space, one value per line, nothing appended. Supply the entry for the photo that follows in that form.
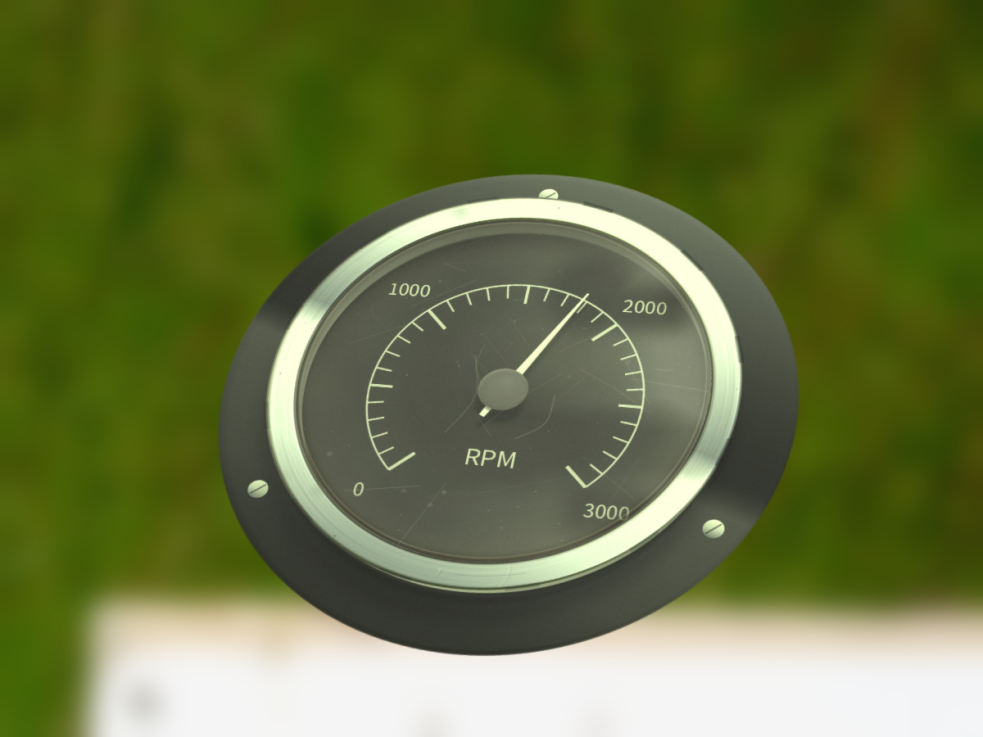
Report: 1800rpm
